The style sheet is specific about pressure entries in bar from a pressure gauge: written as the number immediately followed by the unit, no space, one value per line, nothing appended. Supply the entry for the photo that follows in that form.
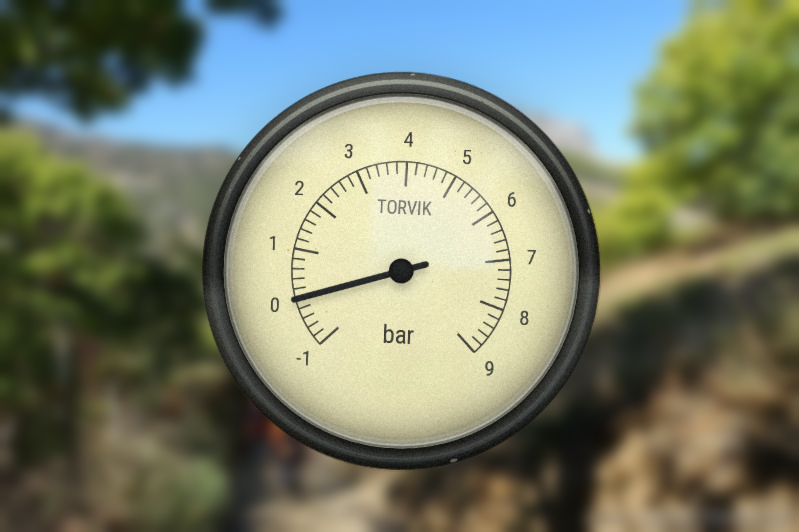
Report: 0bar
